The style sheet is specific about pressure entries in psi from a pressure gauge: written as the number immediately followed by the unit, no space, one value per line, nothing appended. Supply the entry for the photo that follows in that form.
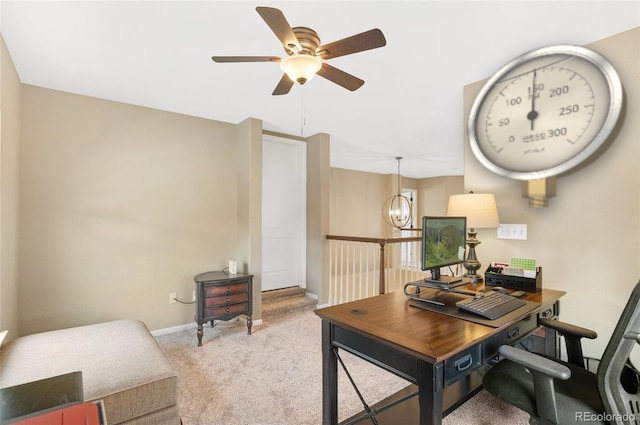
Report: 150psi
